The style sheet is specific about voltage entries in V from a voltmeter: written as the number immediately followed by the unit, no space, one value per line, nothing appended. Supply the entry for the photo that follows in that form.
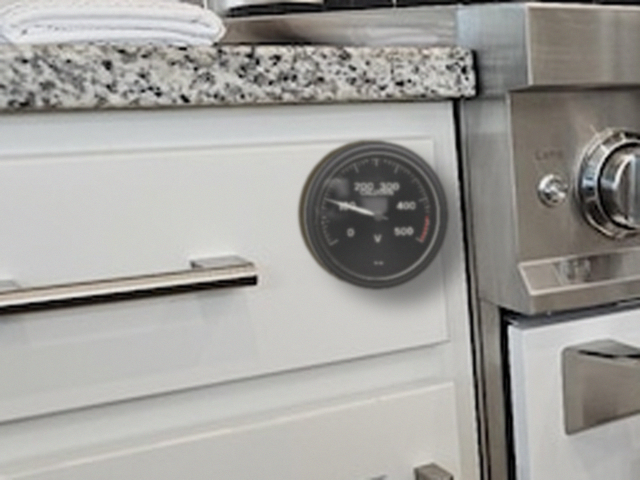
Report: 100V
